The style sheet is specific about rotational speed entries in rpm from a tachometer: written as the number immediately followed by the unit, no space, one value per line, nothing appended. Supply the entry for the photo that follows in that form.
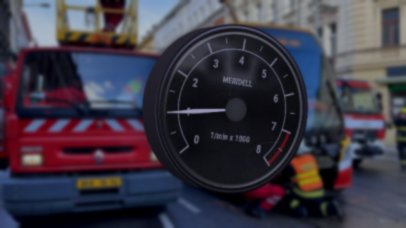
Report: 1000rpm
